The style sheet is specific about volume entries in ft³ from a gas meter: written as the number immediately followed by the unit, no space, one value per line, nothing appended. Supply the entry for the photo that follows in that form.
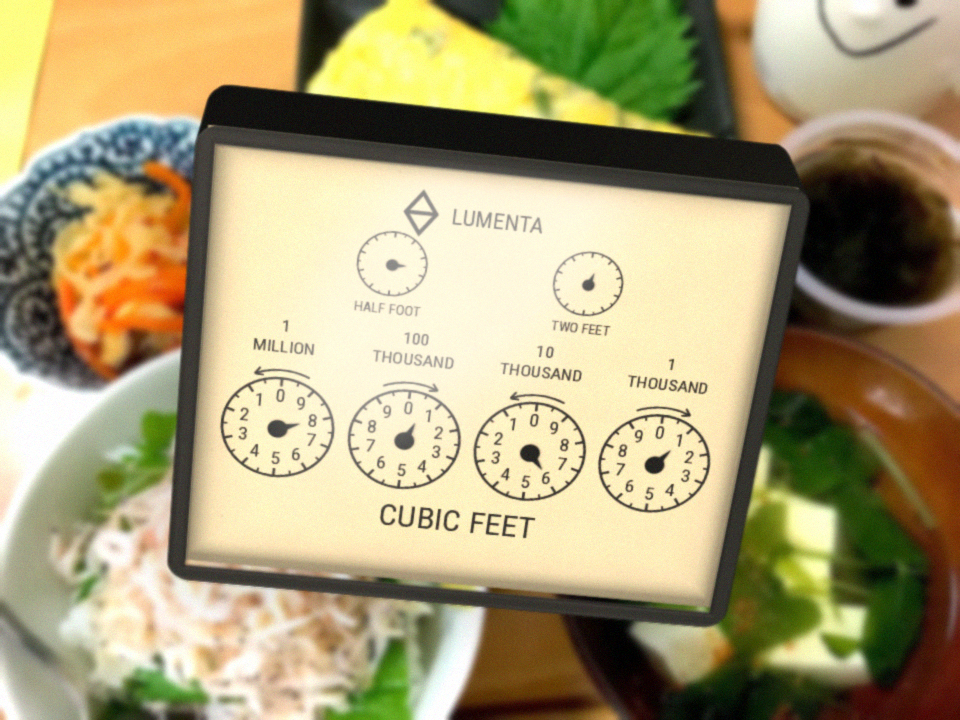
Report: 806100ft³
